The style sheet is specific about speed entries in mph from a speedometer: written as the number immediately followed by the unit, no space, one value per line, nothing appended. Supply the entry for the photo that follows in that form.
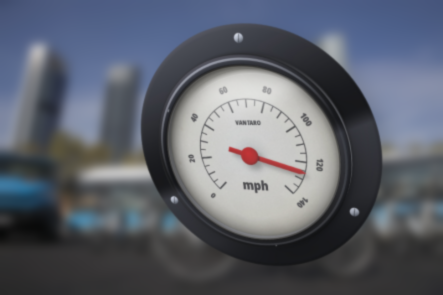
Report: 125mph
